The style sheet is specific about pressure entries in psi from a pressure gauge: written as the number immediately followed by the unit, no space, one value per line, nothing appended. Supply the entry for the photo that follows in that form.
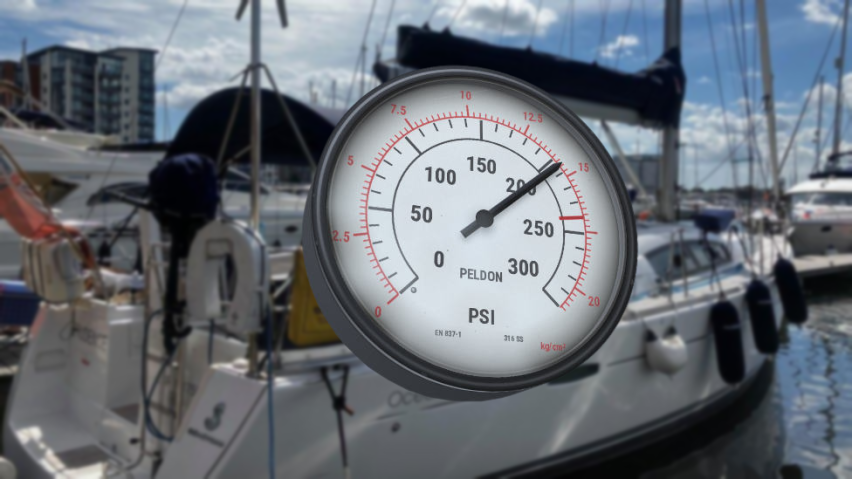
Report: 205psi
